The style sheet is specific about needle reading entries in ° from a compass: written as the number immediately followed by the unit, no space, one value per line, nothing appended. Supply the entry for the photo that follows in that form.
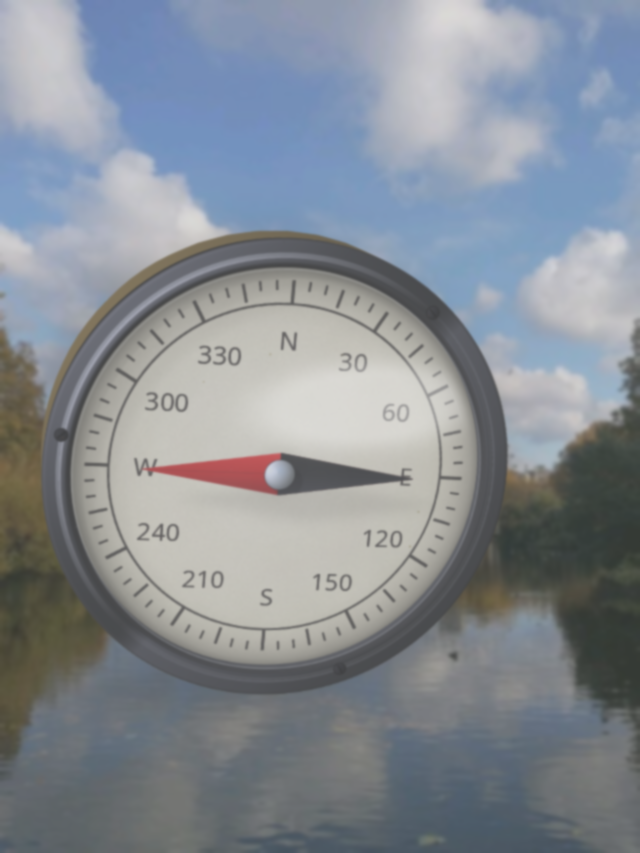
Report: 270°
